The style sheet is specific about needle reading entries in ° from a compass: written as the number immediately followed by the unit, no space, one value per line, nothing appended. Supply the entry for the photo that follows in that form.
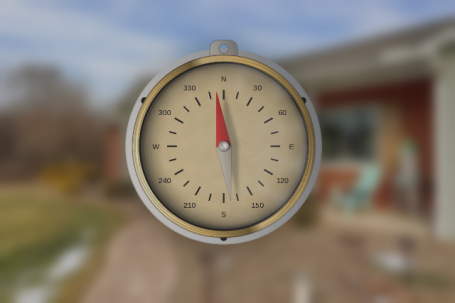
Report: 352.5°
